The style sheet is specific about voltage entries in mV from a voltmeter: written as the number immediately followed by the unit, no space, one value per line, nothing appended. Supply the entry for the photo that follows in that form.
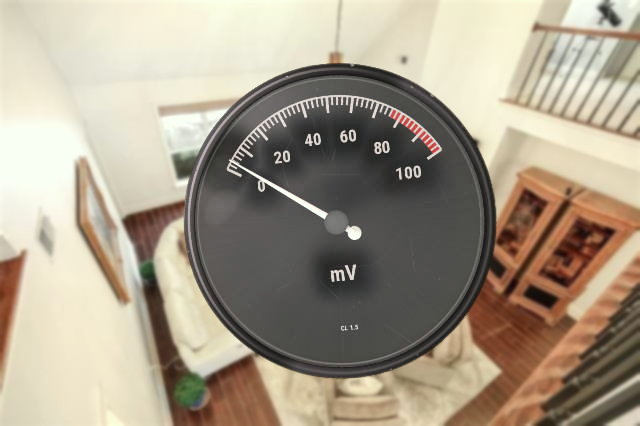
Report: 4mV
